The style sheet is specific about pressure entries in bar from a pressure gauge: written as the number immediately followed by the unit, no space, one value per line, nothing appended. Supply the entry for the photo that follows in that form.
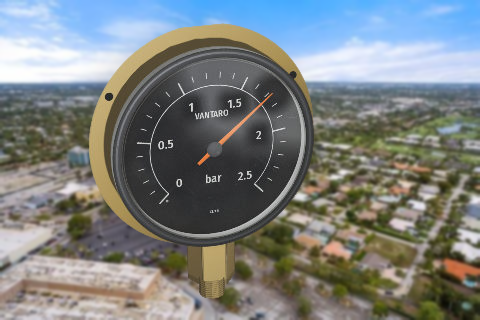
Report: 1.7bar
